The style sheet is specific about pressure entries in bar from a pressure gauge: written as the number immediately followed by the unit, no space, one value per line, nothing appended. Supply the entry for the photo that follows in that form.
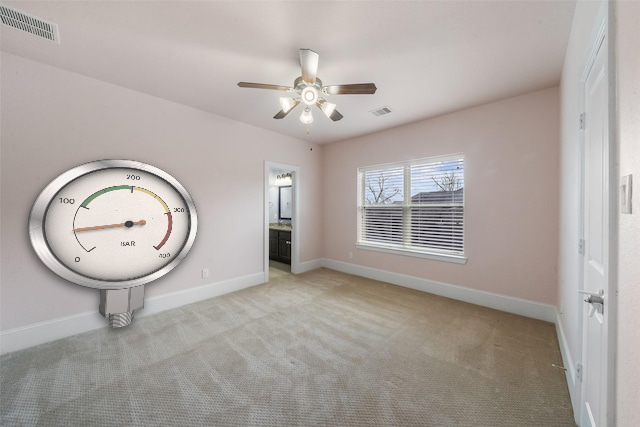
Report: 50bar
